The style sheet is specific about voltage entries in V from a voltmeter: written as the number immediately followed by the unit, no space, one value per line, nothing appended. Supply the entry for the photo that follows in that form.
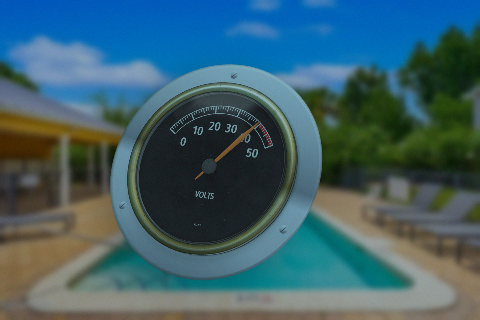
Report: 40V
